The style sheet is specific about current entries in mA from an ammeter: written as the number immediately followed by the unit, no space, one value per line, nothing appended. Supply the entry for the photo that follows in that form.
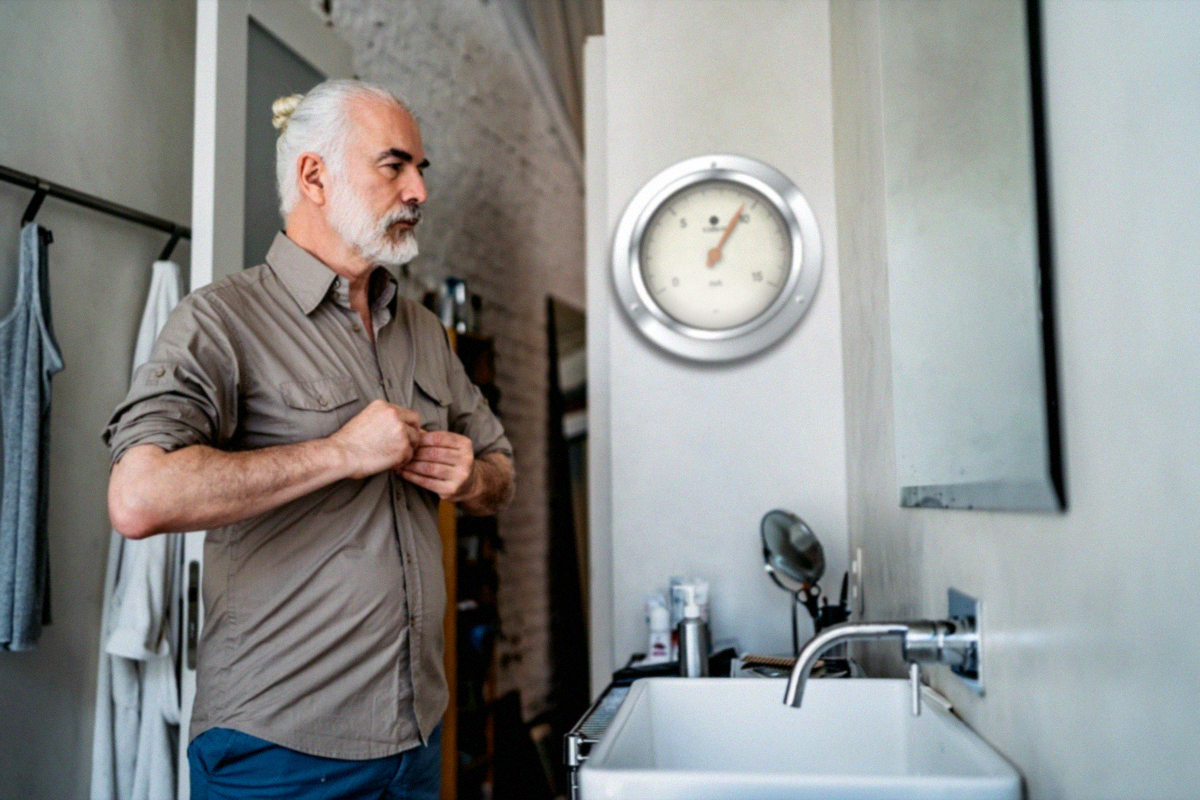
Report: 9.5mA
